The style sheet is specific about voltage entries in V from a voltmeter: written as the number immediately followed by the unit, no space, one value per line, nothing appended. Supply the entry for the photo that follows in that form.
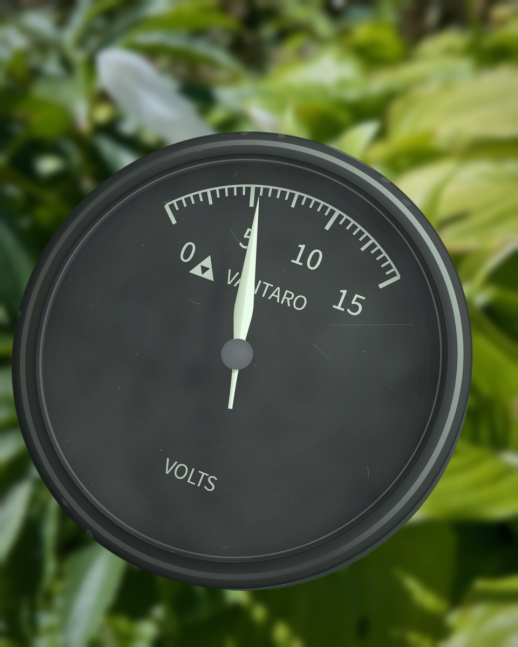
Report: 5.5V
